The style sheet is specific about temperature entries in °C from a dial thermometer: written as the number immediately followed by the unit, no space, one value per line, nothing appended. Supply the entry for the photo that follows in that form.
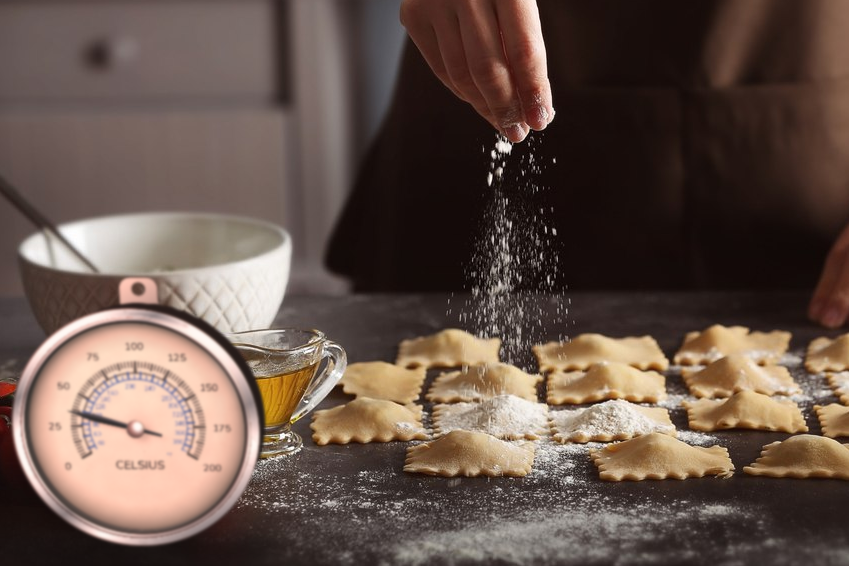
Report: 37.5°C
